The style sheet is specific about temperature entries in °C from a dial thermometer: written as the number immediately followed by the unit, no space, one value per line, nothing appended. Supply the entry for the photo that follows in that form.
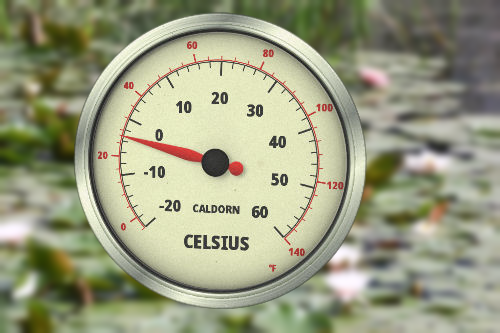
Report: -3°C
